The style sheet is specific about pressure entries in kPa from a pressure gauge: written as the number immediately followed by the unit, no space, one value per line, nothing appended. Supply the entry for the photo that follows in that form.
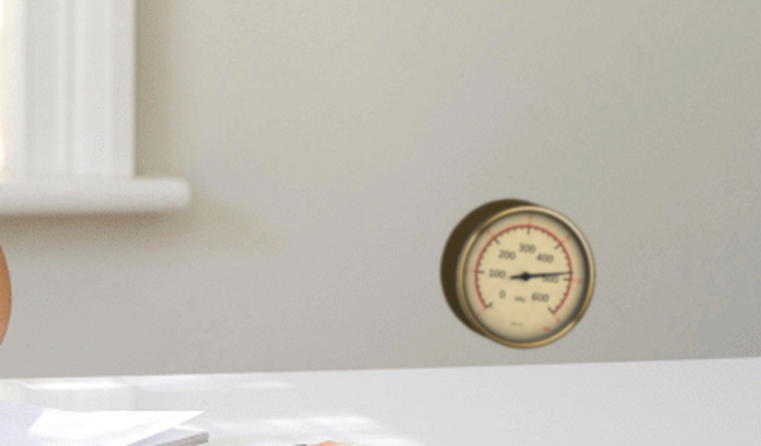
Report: 480kPa
